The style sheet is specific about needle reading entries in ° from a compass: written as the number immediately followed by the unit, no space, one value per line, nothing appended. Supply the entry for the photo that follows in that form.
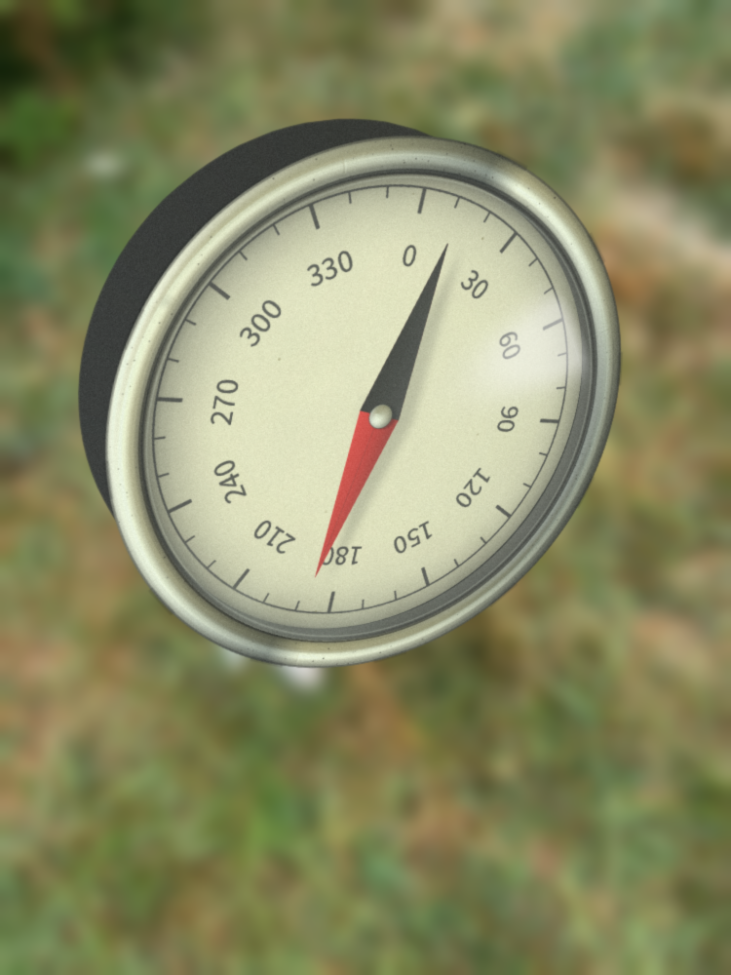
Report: 190°
